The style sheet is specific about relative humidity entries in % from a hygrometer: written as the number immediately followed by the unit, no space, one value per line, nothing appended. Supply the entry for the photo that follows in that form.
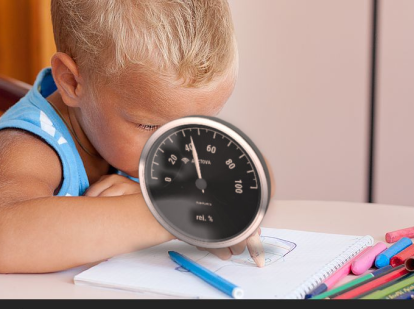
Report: 45%
